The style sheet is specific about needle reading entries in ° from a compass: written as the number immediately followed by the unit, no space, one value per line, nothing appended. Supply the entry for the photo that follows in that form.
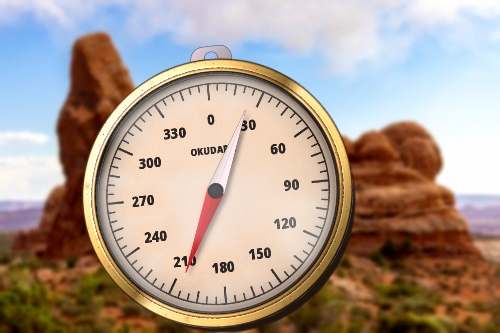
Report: 205°
